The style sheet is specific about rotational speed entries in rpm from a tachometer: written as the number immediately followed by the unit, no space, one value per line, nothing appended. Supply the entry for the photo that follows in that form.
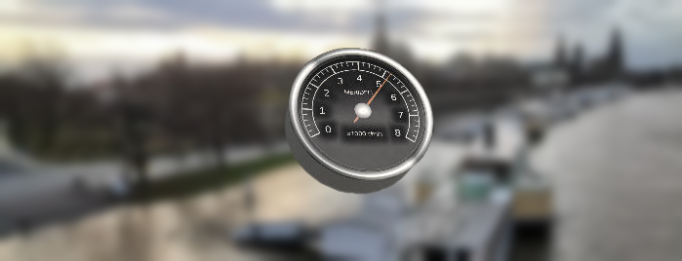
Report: 5200rpm
